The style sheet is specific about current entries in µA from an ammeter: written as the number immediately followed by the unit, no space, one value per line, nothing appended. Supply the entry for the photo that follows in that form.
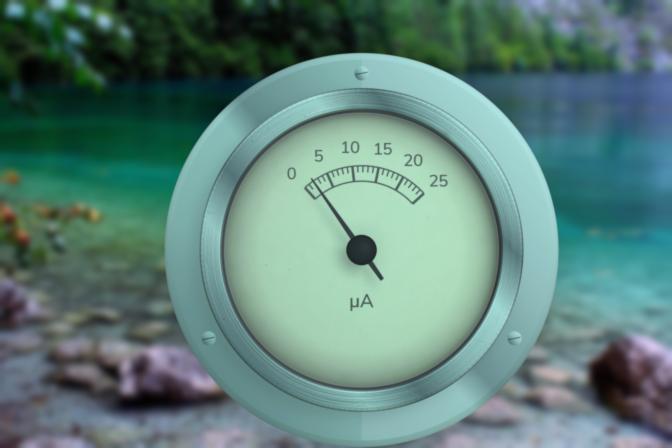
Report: 2µA
